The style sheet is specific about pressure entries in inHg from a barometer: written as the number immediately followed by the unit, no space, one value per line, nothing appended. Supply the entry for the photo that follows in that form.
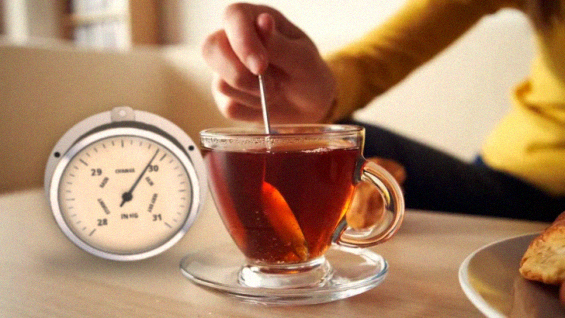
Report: 29.9inHg
